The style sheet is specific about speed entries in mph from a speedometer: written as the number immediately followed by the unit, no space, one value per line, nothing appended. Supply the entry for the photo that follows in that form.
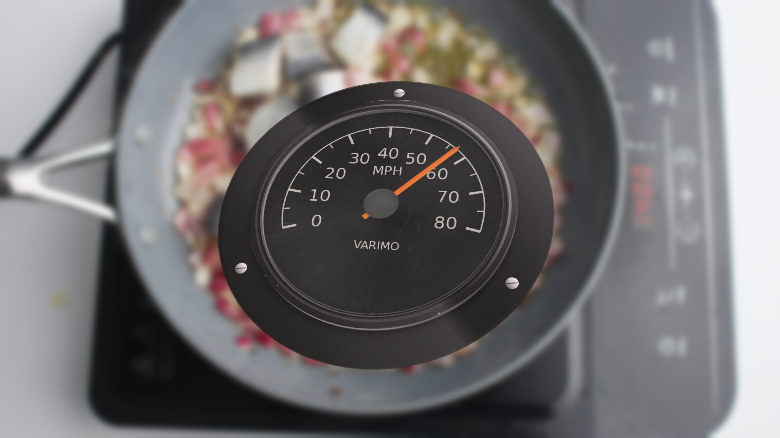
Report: 57.5mph
